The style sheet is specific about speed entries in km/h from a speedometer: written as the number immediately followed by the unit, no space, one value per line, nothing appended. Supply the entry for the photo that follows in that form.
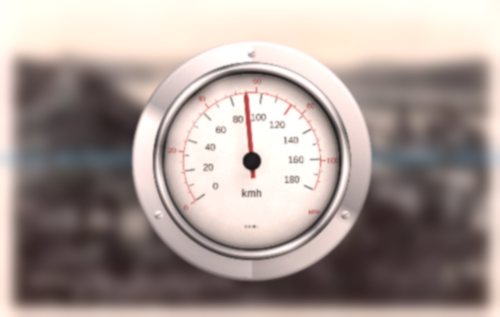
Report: 90km/h
